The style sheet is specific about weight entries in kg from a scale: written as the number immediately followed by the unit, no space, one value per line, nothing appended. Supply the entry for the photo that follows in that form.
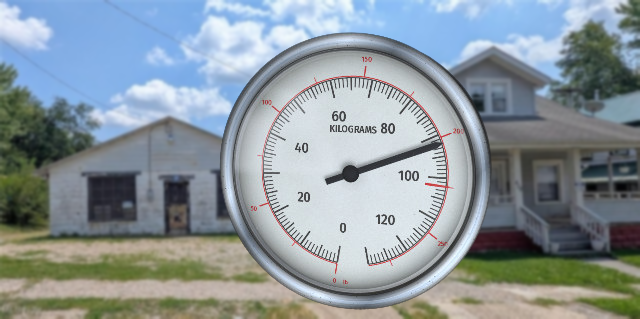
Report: 92kg
